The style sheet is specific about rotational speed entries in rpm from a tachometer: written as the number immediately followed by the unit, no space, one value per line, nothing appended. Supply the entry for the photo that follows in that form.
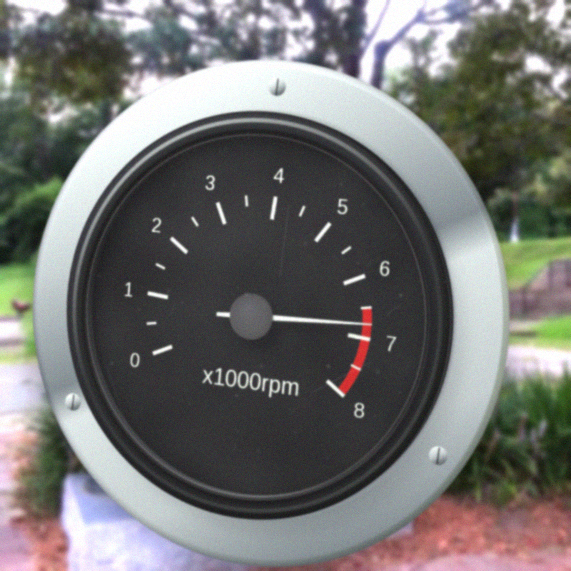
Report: 6750rpm
